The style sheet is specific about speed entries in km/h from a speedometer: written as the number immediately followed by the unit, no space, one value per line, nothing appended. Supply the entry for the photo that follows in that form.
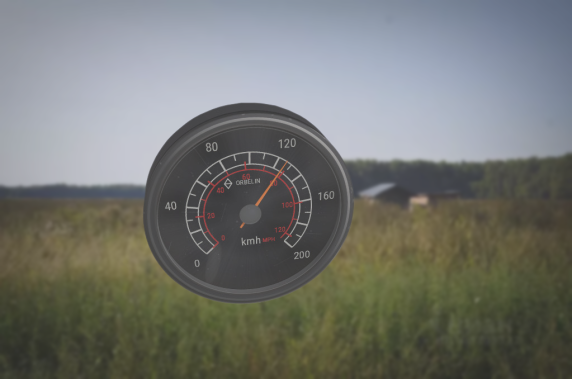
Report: 125km/h
